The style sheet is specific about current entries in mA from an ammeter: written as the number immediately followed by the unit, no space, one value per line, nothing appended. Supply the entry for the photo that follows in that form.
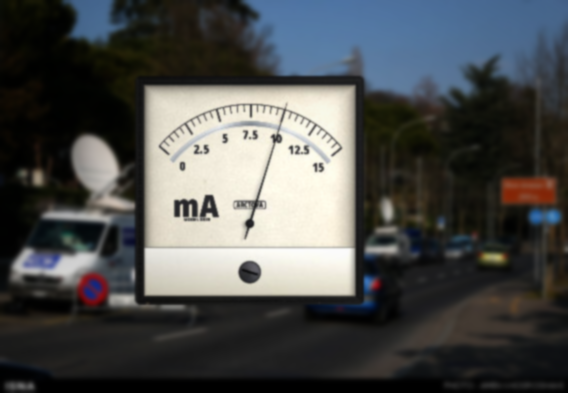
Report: 10mA
